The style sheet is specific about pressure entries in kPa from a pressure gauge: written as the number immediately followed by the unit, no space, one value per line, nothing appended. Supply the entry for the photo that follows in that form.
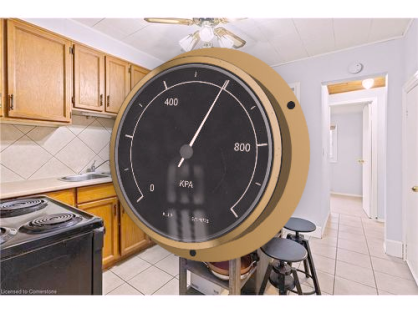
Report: 600kPa
